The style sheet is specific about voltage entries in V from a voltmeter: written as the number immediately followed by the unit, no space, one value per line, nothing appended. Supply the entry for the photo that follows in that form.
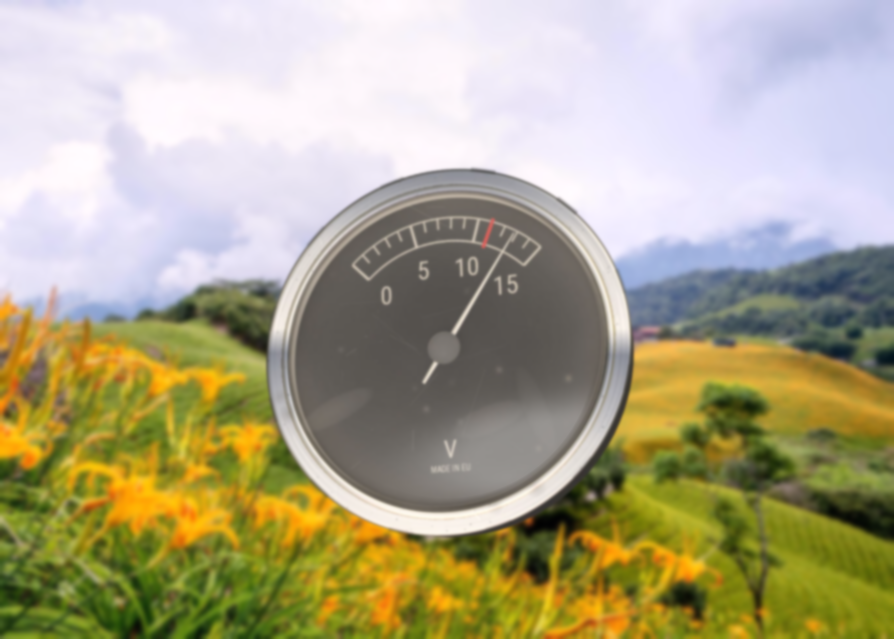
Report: 13V
